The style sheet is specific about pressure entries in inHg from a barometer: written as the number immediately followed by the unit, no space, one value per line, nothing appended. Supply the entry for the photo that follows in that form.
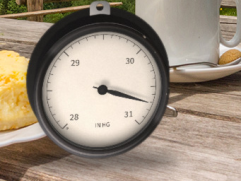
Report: 30.7inHg
